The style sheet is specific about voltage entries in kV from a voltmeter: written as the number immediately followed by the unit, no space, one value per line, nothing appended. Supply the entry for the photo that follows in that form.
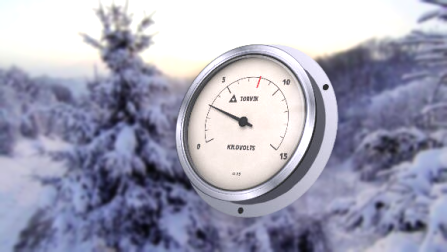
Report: 3kV
